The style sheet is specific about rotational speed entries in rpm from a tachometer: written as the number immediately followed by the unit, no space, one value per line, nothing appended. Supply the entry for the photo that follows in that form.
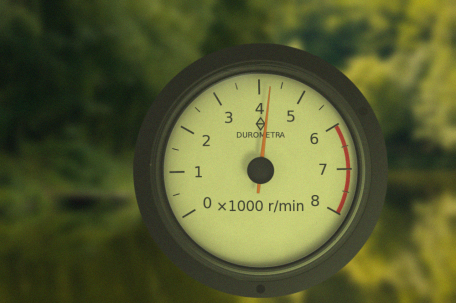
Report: 4250rpm
